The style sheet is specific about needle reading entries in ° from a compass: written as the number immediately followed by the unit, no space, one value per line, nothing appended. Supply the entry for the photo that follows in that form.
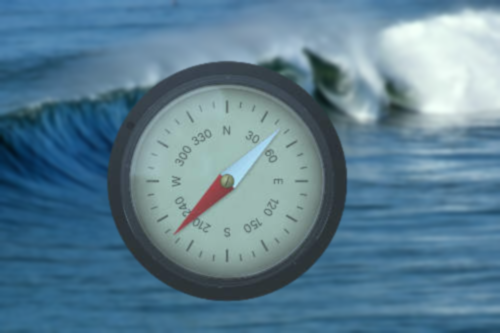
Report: 225°
